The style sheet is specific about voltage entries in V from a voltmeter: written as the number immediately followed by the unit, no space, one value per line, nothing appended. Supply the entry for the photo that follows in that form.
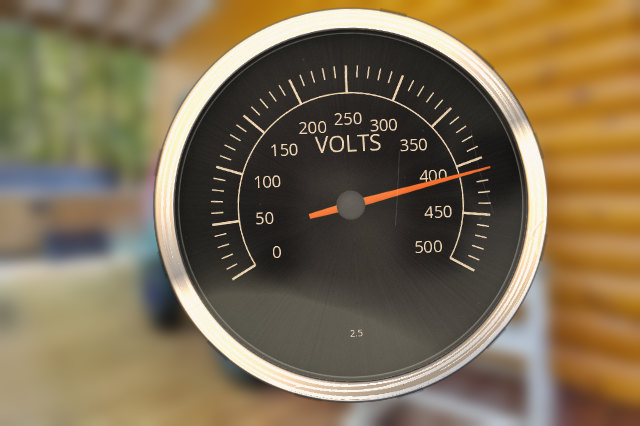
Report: 410V
